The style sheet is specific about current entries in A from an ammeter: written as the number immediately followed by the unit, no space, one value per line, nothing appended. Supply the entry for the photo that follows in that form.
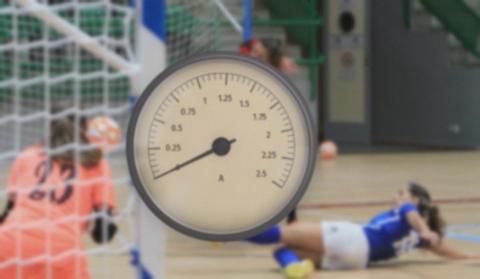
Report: 0A
